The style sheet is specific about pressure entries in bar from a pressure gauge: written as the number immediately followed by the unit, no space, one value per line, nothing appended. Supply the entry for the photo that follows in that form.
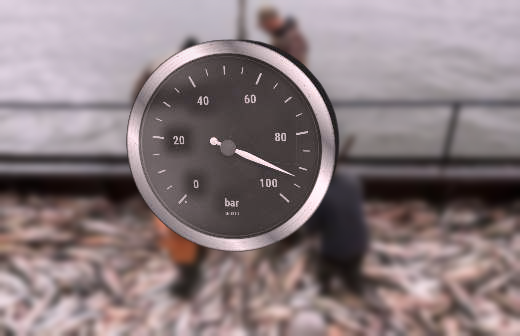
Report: 92.5bar
